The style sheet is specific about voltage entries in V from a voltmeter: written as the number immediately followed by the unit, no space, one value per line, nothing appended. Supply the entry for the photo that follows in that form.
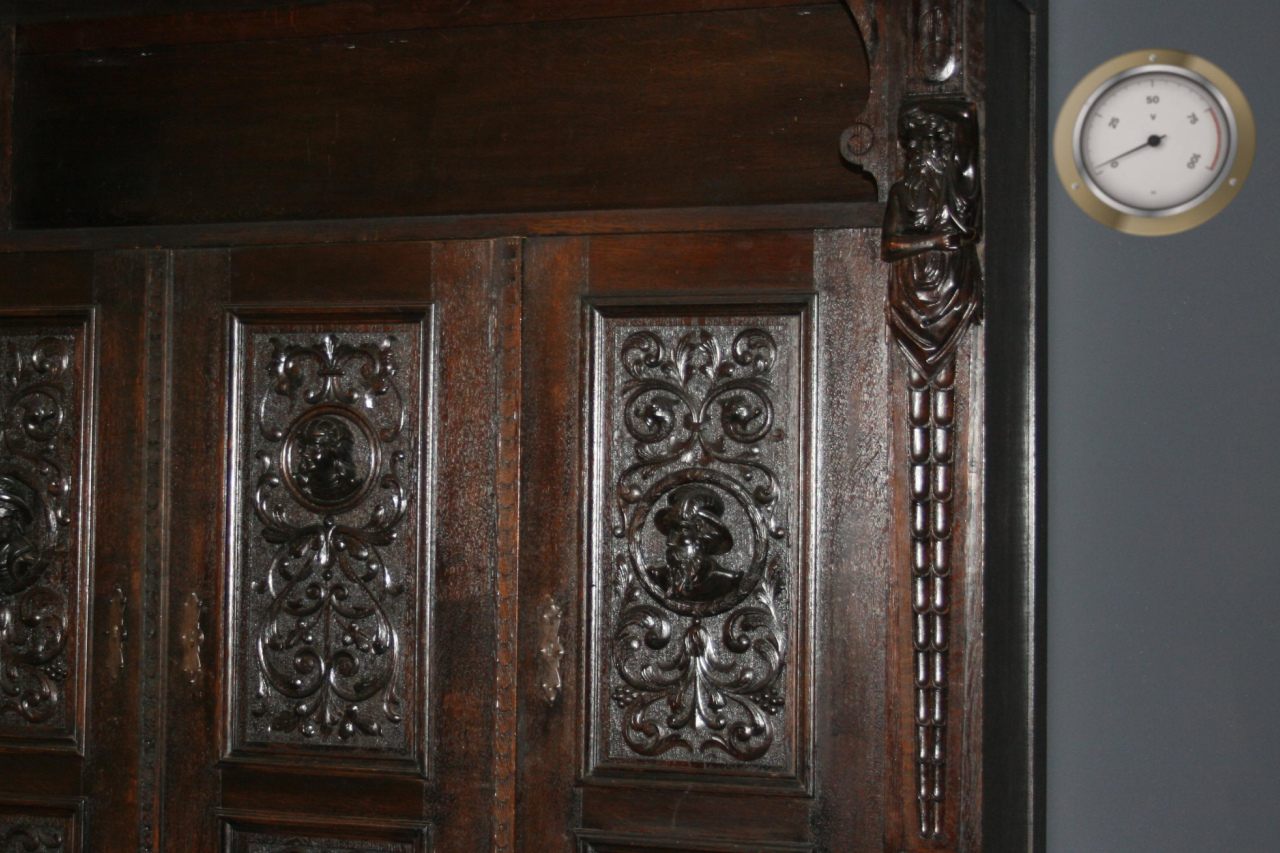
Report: 2.5V
